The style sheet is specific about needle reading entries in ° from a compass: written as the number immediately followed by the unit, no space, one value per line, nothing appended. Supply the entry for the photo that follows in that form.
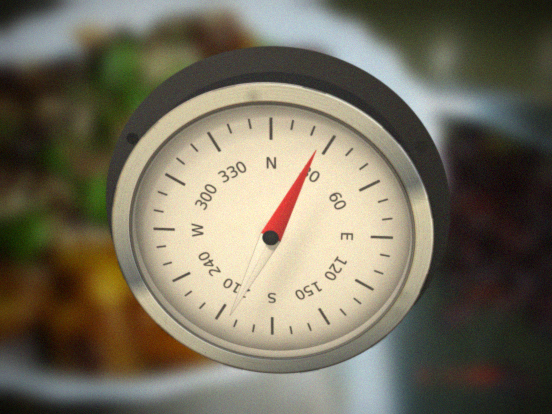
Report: 25°
